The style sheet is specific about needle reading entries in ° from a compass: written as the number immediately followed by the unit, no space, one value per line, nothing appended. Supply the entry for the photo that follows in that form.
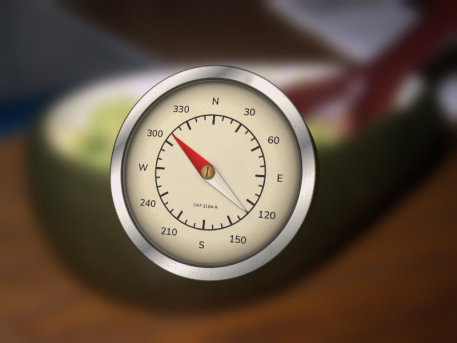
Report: 310°
